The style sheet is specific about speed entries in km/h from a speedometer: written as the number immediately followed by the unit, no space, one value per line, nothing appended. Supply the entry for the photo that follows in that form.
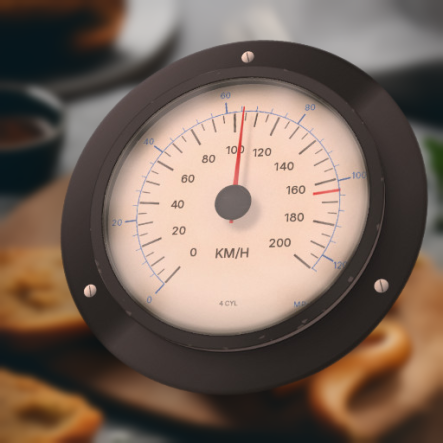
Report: 105km/h
